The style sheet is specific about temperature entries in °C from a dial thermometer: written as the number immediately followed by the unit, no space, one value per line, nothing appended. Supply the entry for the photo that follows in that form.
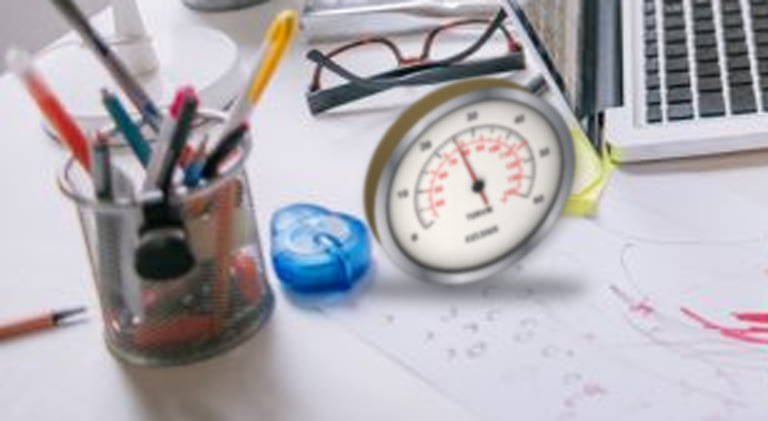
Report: 25°C
